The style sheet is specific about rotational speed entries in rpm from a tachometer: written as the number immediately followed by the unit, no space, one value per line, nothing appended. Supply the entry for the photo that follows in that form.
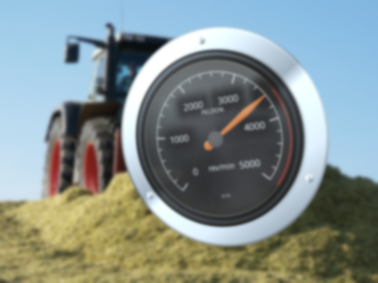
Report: 3600rpm
